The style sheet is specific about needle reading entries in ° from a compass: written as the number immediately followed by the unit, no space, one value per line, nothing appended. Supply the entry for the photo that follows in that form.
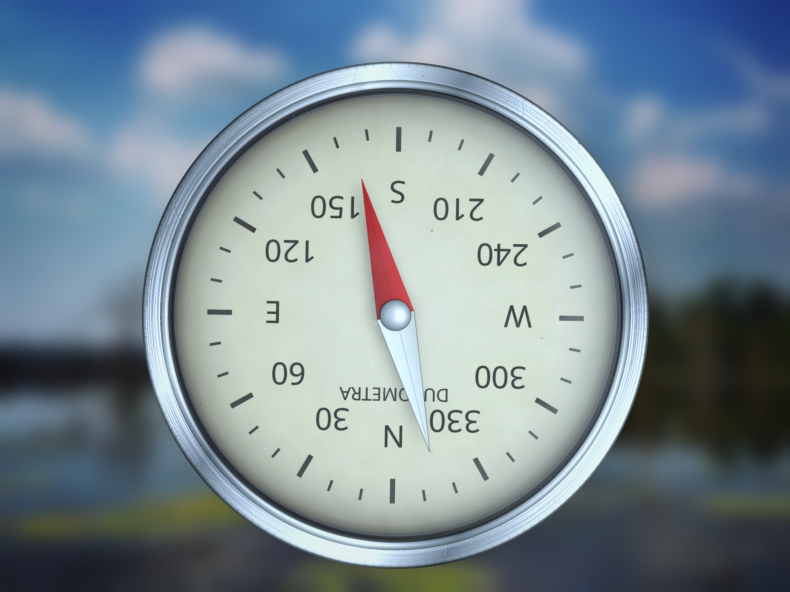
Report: 165°
